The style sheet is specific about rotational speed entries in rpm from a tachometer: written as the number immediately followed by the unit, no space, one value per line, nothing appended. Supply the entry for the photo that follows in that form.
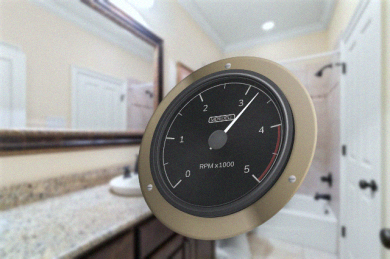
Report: 3250rpm
